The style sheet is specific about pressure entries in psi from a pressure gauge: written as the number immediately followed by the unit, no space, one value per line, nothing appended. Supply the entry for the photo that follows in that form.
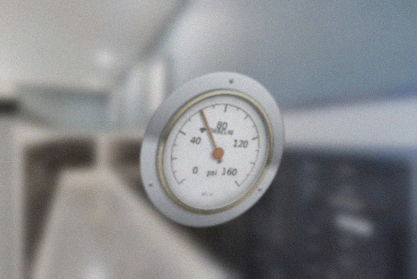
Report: 60psi
